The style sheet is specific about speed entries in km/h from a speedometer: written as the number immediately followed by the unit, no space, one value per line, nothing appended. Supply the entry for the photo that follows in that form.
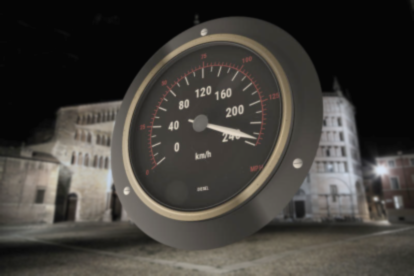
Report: 235km/h
